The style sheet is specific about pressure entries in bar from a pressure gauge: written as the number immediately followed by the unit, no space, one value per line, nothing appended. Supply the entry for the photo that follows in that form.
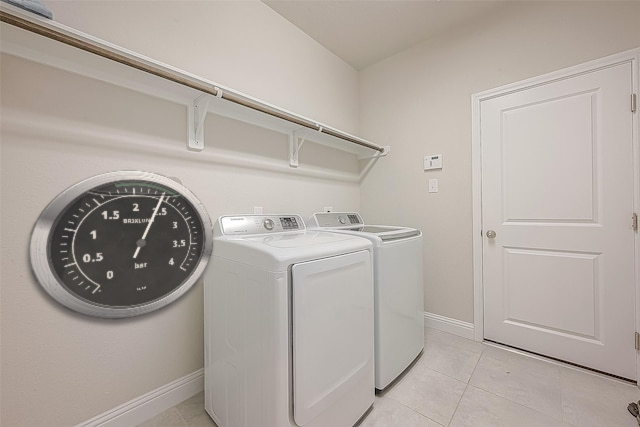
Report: 2.4bar
